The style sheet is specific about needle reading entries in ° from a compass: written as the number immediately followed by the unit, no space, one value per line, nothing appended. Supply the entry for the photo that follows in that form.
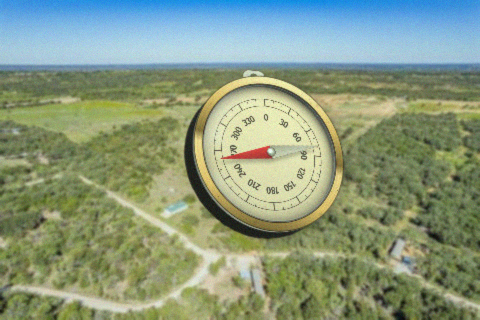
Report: 260°
